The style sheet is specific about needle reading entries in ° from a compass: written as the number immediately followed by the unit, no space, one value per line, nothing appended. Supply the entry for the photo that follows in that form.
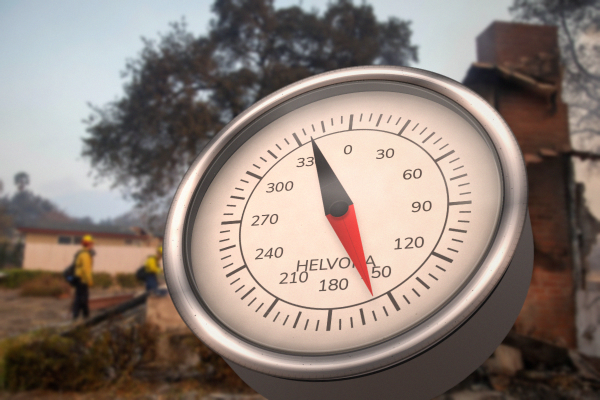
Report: 157.5°
